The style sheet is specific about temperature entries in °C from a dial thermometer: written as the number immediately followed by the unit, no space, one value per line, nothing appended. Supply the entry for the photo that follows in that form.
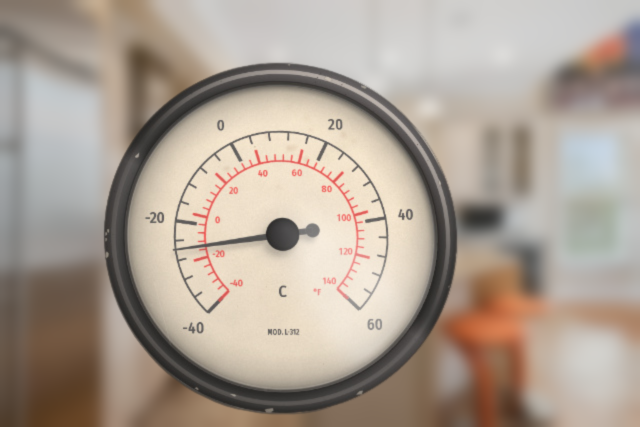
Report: -26°C
